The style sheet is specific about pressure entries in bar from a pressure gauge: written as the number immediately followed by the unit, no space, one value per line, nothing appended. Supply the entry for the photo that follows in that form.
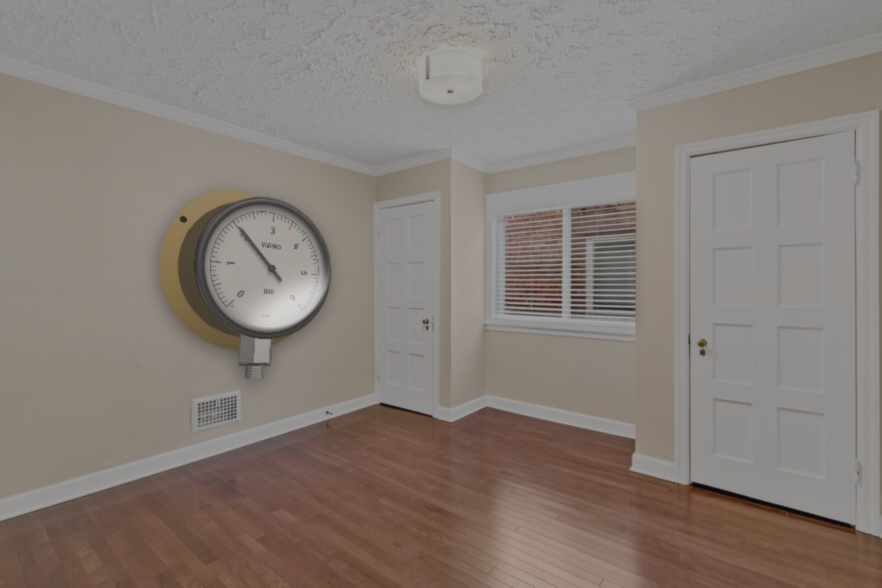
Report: 2bar
